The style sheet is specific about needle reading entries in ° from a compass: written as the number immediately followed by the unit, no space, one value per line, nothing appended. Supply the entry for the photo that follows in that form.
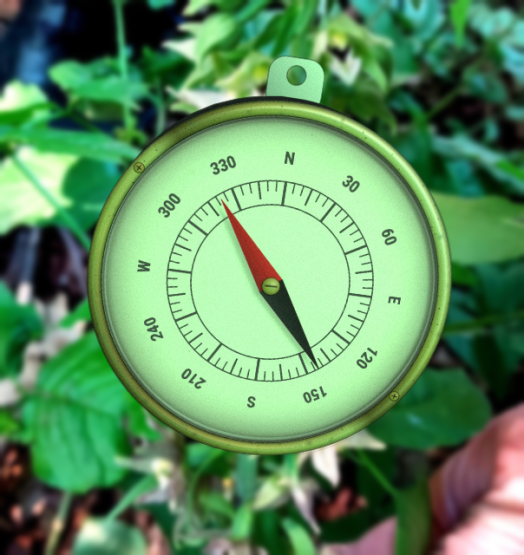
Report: 322.5°
